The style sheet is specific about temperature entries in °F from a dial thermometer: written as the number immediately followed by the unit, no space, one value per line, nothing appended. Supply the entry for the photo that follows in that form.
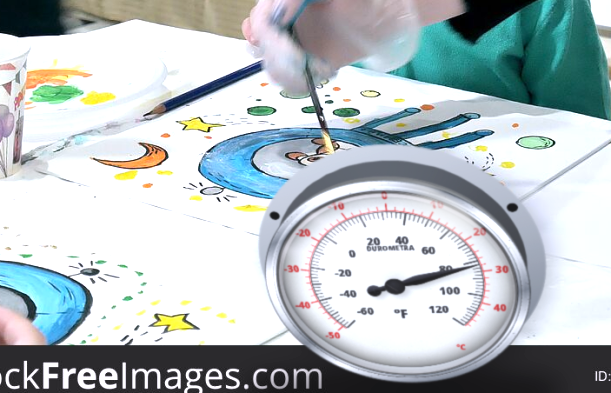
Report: 80°F
